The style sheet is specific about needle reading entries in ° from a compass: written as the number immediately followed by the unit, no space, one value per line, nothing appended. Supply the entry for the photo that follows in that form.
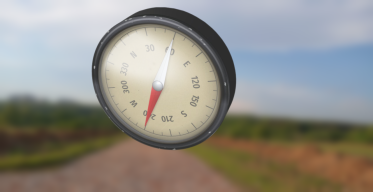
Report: 240°
